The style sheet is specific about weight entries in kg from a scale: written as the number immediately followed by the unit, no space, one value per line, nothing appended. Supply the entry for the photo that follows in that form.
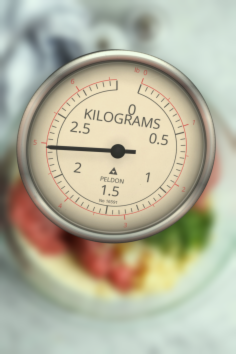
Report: 2.25kg
